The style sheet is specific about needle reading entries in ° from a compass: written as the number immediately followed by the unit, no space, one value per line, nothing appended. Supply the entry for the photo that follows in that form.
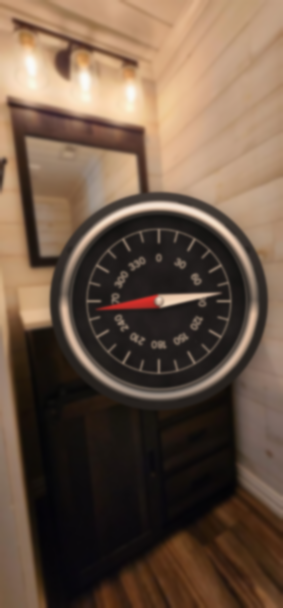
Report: 262.5°
